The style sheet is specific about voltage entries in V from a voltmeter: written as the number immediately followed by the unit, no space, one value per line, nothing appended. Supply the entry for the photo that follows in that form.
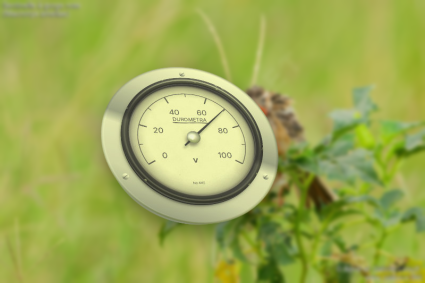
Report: 70V
